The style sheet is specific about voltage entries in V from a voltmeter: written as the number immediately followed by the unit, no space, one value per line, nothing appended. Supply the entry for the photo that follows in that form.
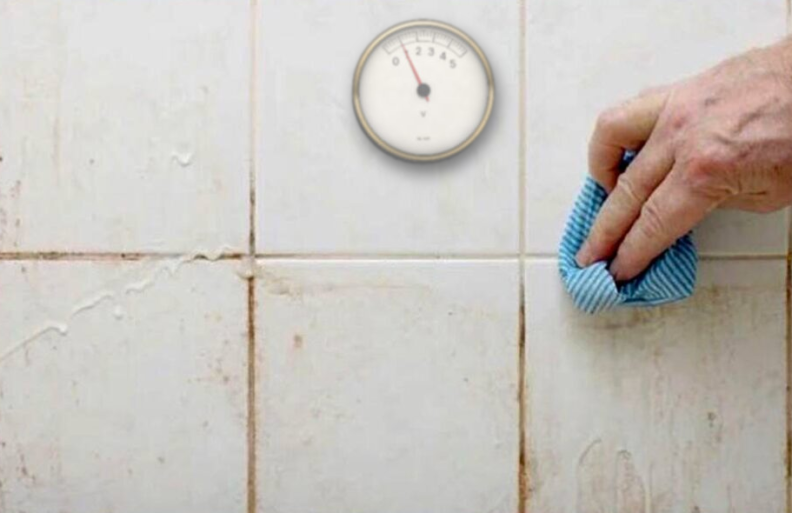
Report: 1V
